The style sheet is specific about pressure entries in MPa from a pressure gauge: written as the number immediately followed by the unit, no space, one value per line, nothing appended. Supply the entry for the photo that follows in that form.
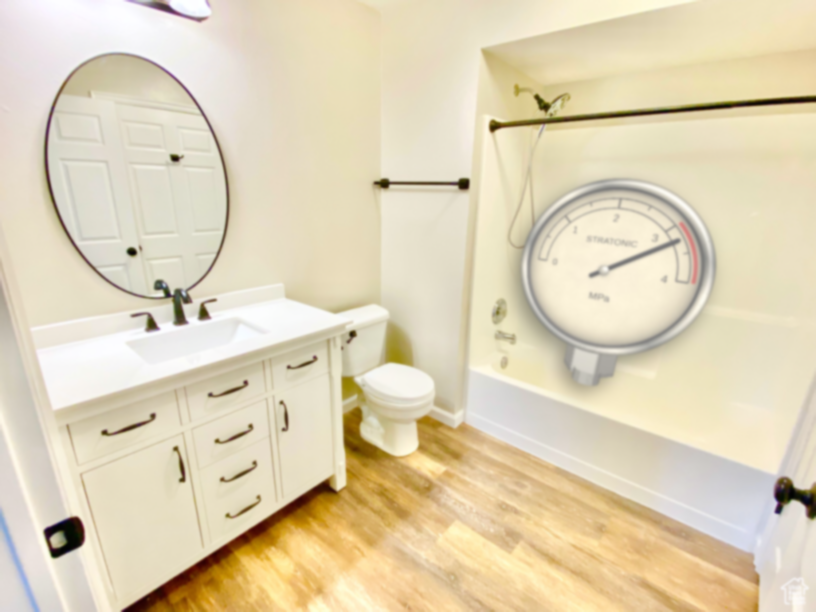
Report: 3.25MPa
